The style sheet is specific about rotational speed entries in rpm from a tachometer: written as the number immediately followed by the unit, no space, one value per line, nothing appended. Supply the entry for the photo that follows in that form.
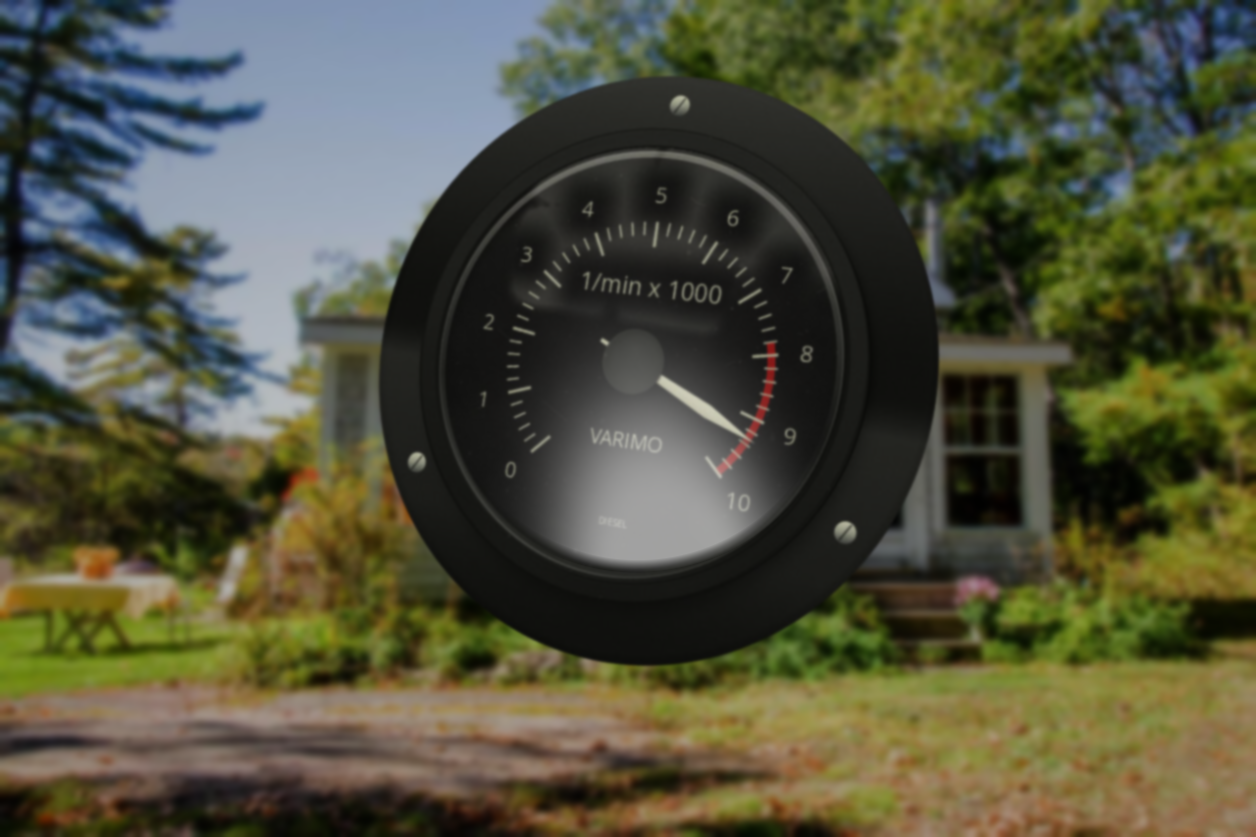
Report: 9300rpm
